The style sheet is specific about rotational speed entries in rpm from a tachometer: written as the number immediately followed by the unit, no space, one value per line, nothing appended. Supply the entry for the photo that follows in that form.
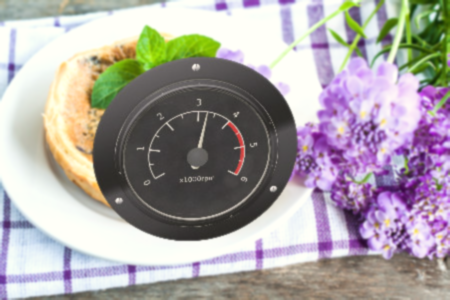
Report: 3250rpm
